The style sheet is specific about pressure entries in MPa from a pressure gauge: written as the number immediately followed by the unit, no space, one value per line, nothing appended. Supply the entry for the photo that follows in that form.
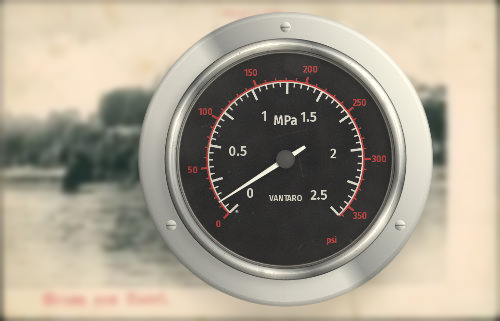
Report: 0.1MPa
